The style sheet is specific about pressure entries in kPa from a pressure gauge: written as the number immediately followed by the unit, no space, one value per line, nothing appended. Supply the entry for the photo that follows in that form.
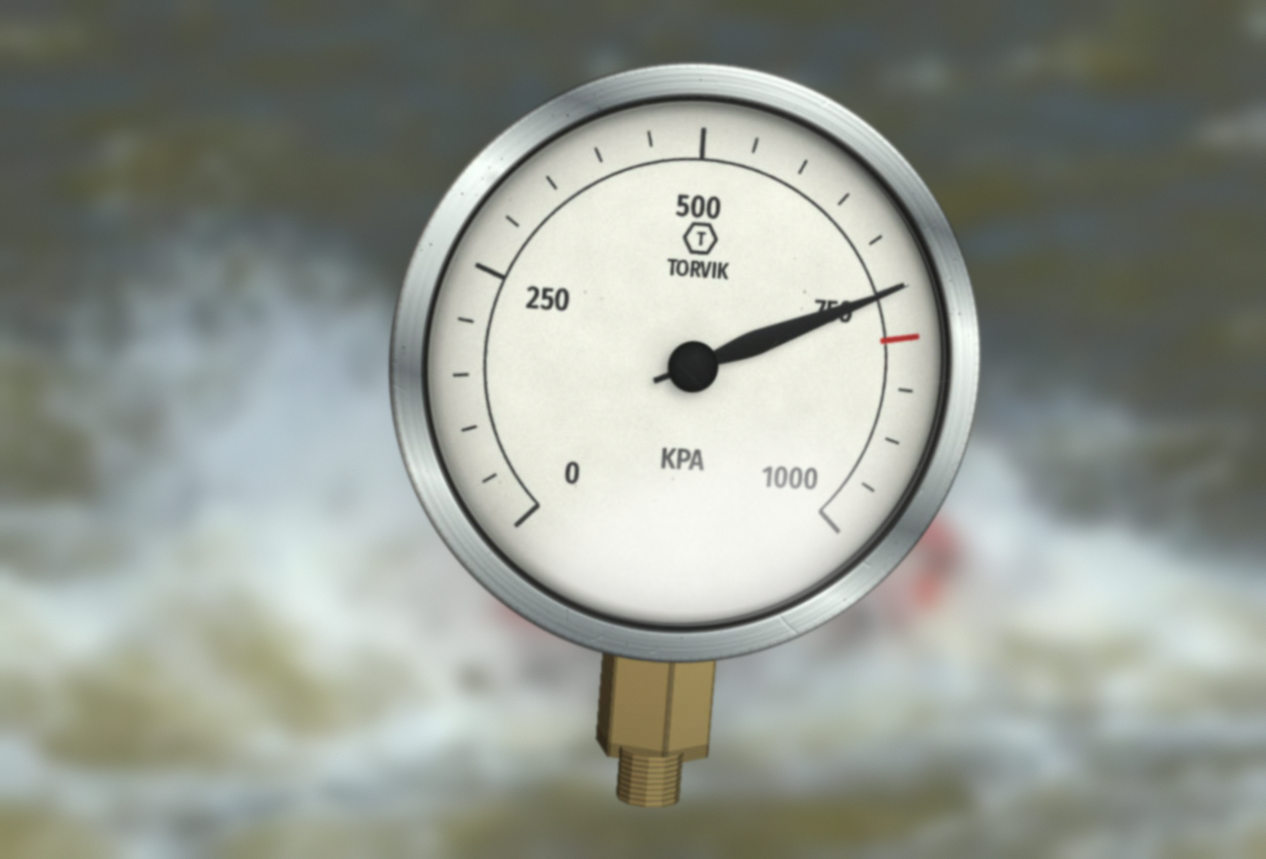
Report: 750kPa
